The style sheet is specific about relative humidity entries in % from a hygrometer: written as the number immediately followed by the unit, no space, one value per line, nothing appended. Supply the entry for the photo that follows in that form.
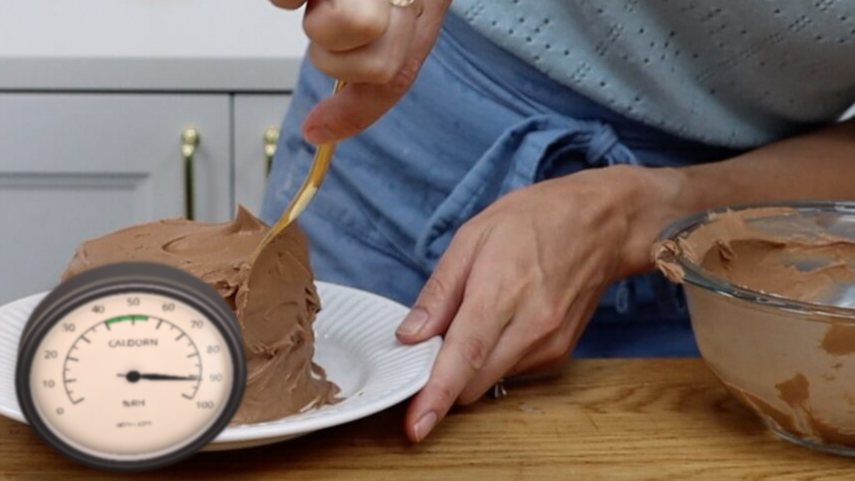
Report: 90%
